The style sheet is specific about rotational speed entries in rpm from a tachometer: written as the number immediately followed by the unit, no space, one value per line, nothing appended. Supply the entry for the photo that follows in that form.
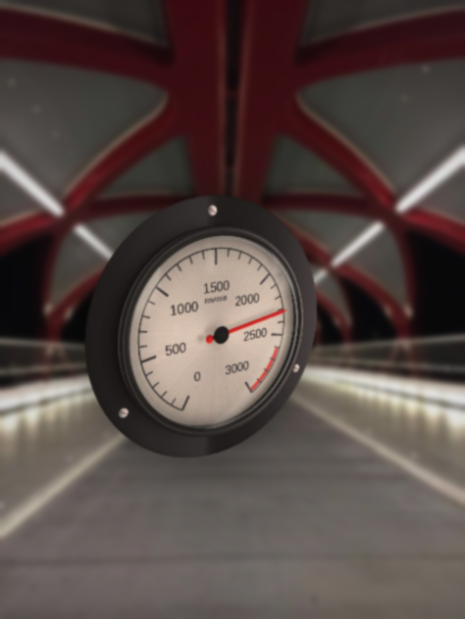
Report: 2300rpm
